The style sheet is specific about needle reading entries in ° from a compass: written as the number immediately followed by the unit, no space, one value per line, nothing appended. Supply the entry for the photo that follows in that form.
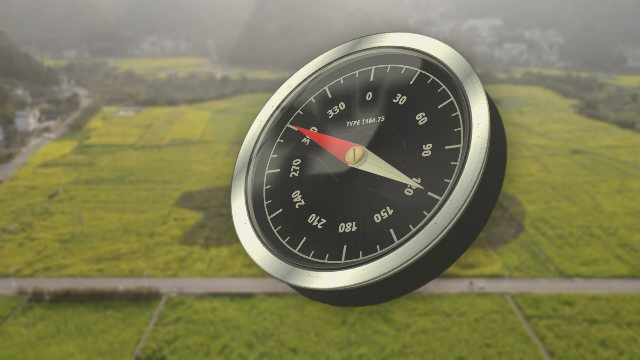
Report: 300°
